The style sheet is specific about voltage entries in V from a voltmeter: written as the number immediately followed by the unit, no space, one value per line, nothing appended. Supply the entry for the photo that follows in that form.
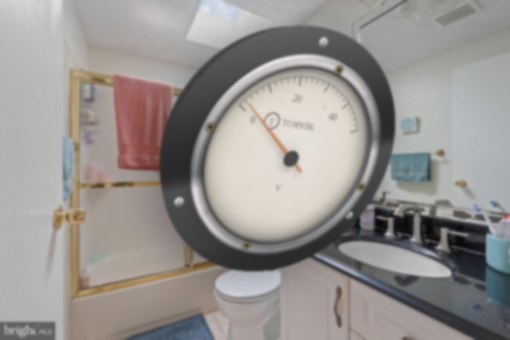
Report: 2V
